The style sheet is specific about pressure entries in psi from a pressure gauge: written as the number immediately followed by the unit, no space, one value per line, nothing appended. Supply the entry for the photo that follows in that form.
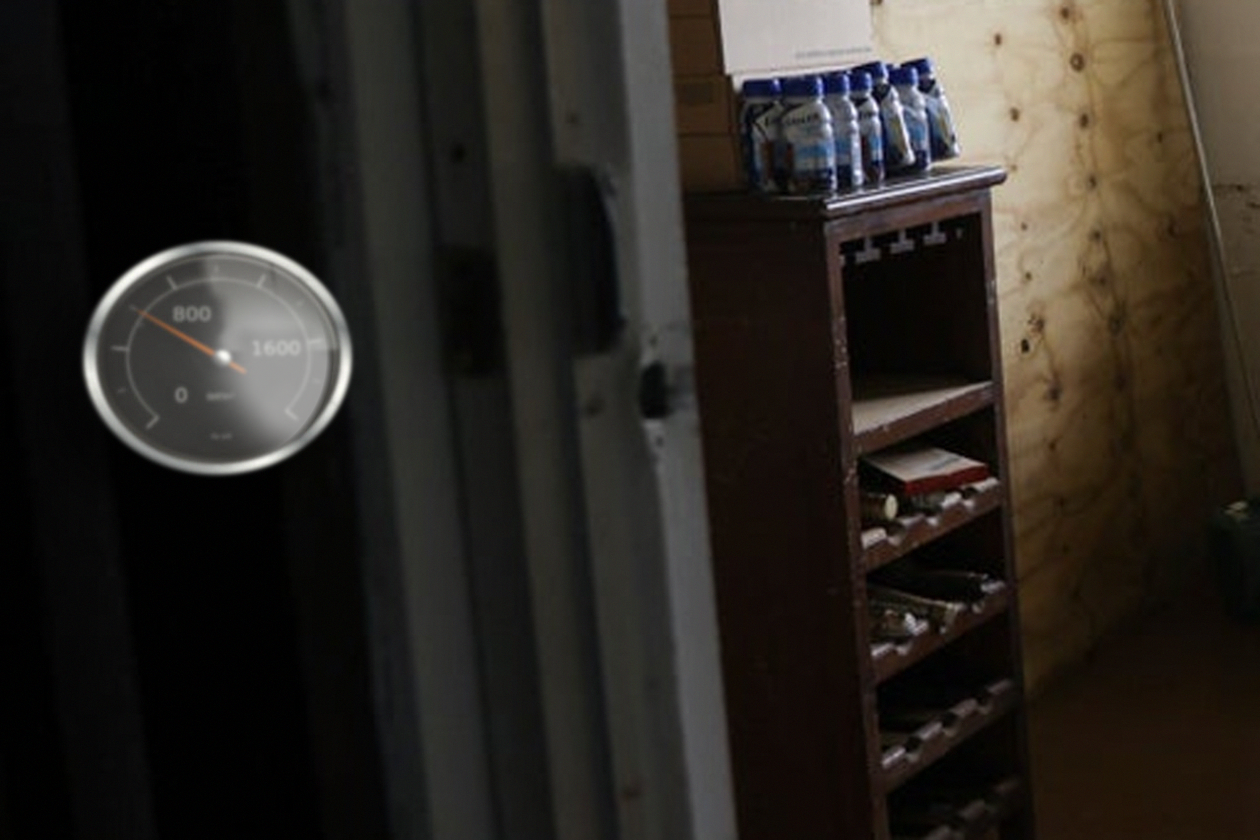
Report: 600psi
